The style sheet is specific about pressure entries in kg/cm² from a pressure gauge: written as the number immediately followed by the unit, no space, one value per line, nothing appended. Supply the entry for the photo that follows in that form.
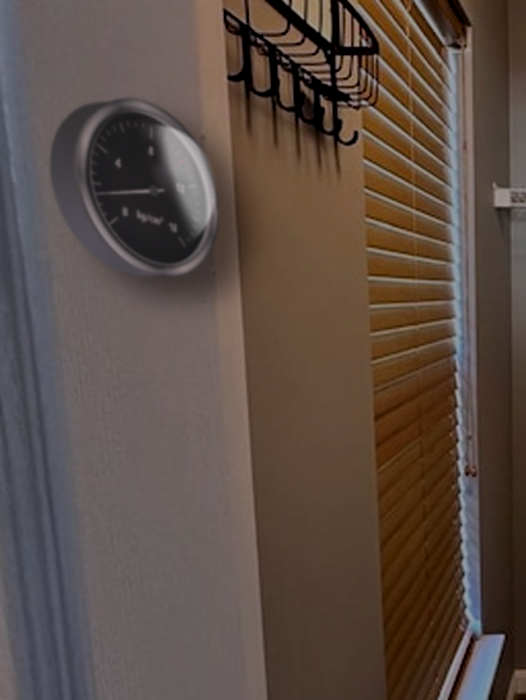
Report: 1.5kg/cm²
